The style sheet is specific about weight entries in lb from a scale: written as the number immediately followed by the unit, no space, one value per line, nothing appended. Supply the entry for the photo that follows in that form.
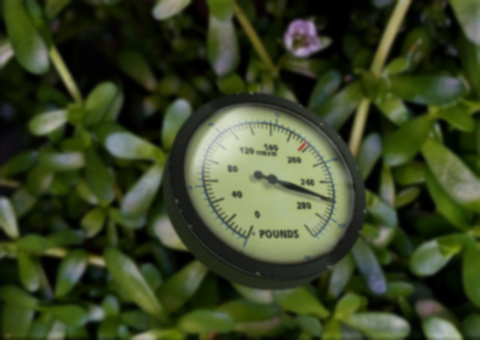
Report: 260lb
